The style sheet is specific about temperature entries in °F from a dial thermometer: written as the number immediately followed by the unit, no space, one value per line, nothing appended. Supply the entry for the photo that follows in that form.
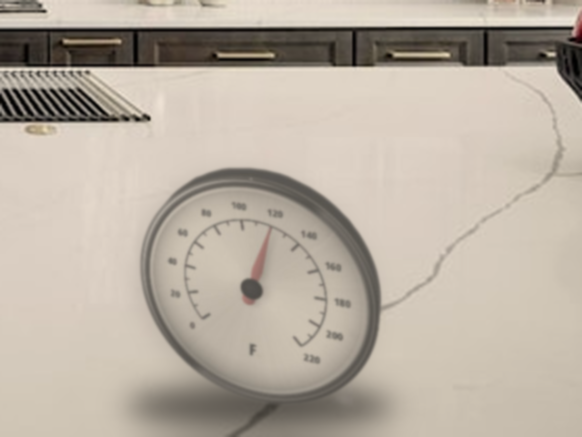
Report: 120°F
